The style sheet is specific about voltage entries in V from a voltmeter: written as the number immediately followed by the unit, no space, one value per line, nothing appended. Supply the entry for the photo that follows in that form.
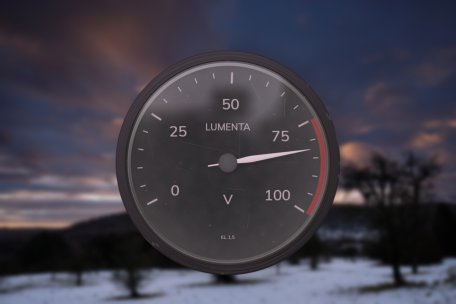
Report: 82.5V
